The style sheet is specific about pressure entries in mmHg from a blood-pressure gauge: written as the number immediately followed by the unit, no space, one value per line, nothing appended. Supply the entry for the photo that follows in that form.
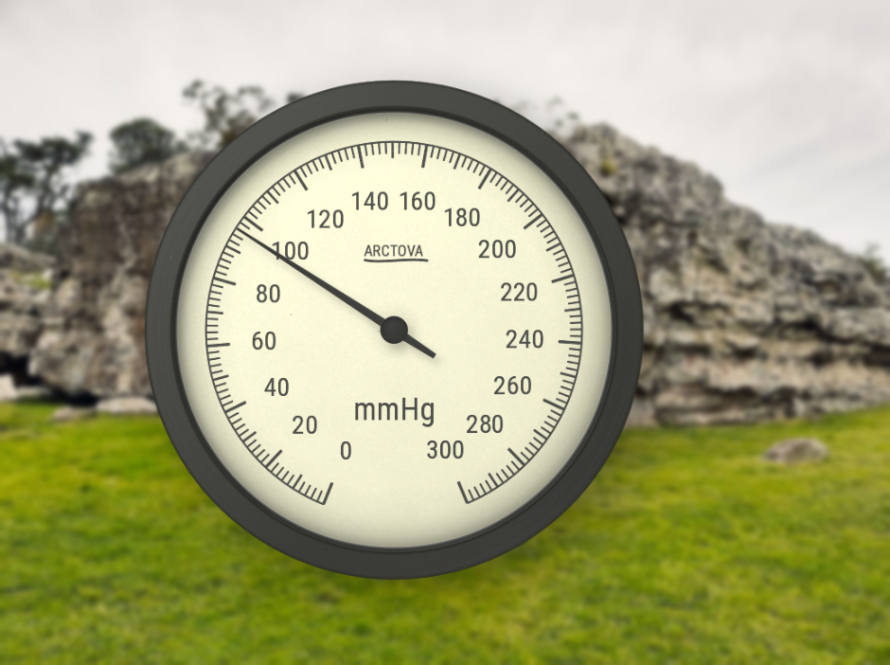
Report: 96mmHg
